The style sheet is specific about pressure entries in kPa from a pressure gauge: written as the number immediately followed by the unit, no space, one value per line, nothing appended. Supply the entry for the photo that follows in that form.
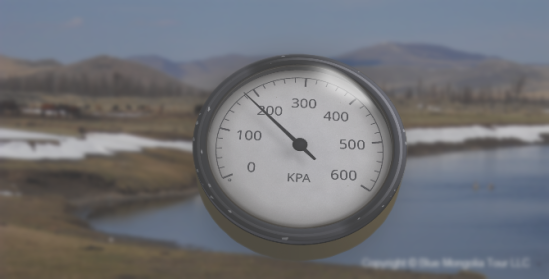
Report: 180kPa
